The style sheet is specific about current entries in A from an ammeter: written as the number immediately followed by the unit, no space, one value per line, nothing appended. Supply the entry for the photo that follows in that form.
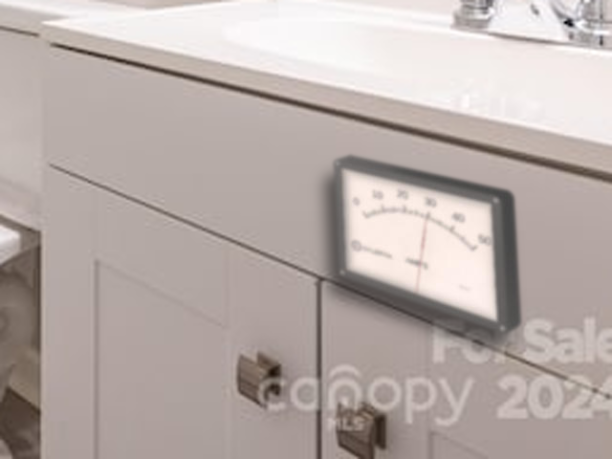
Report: 30A
